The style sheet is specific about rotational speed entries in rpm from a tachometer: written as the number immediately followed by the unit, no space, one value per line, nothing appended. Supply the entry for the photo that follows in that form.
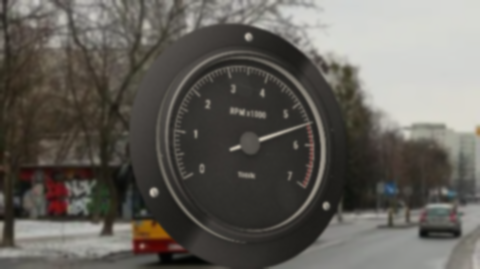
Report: 5500rpm
